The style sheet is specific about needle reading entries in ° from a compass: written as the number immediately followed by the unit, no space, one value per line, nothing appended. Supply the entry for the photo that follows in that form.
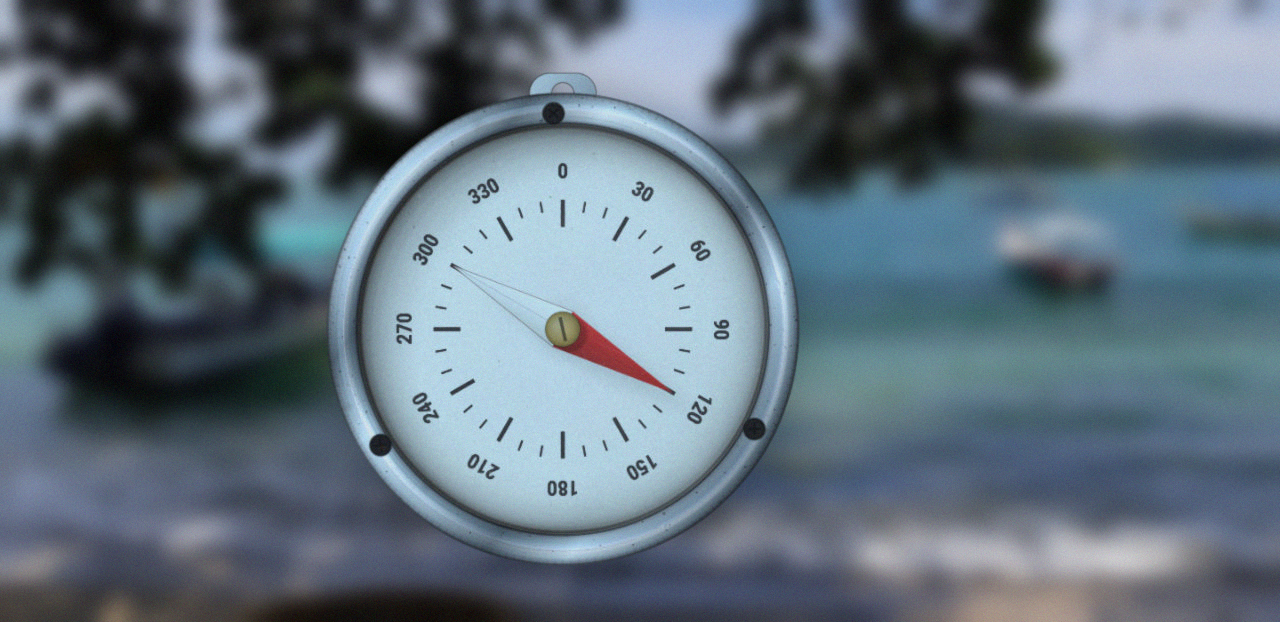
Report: 120°
